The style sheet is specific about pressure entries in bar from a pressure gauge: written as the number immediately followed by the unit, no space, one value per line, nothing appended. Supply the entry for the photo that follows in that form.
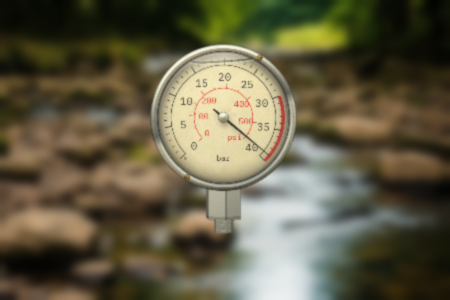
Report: 39bar
